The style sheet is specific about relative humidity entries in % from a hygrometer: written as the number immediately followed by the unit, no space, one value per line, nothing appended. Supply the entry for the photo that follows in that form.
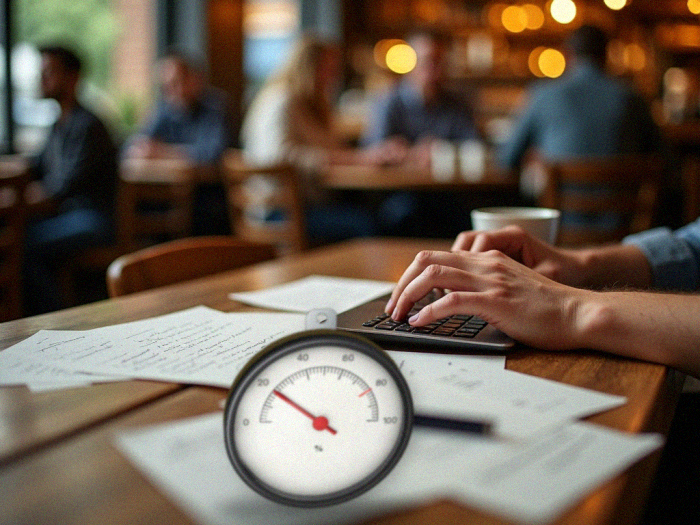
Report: 20%
